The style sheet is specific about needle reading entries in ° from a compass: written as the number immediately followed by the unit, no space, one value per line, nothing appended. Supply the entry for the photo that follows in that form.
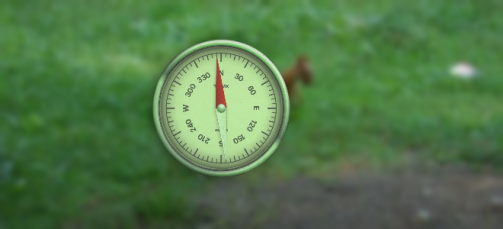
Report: 355°
